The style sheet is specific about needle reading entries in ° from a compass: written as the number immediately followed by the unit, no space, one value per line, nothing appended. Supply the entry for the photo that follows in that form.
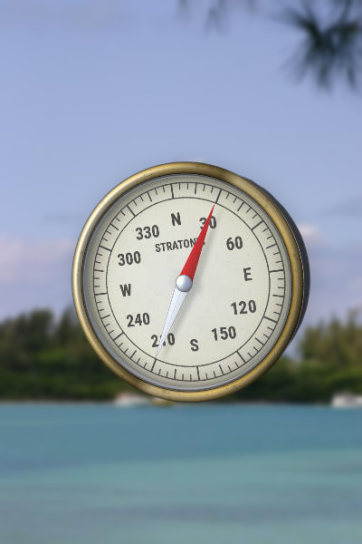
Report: 30°
